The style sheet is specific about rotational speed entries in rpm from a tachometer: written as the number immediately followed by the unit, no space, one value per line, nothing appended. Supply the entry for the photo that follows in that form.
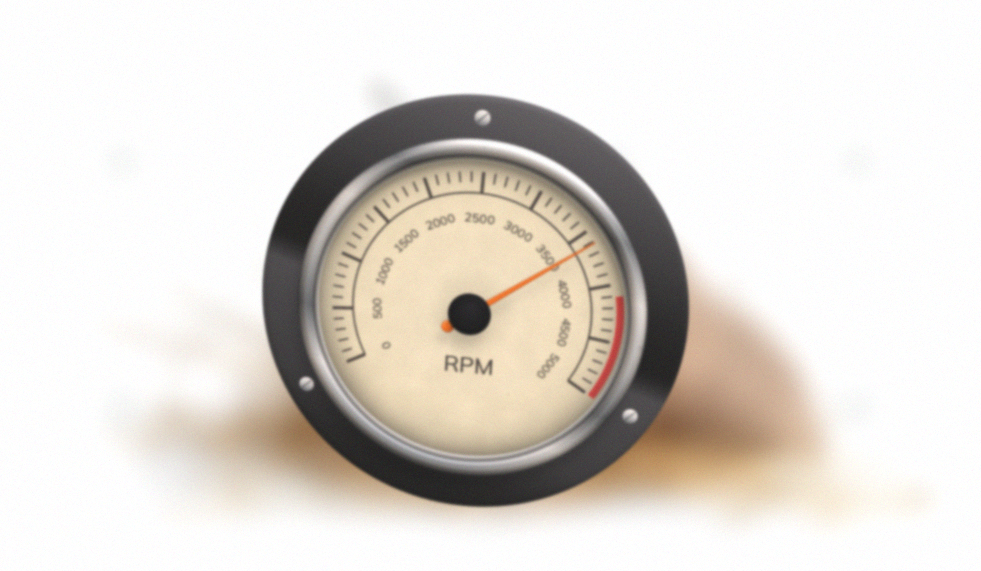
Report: 3600rpm
